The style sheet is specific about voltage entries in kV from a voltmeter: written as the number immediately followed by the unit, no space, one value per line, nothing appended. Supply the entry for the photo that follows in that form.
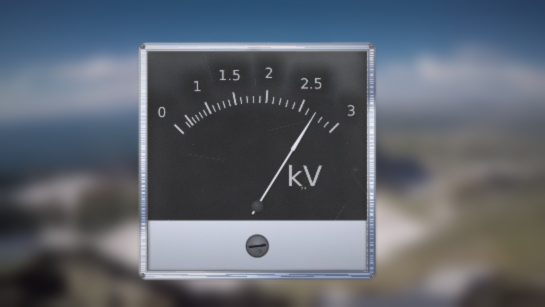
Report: 2.7kV
